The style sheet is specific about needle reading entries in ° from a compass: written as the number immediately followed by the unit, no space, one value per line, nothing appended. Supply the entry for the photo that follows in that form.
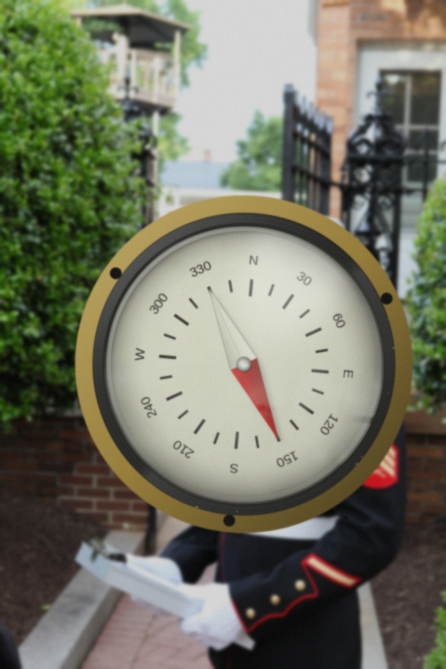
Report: 150°
